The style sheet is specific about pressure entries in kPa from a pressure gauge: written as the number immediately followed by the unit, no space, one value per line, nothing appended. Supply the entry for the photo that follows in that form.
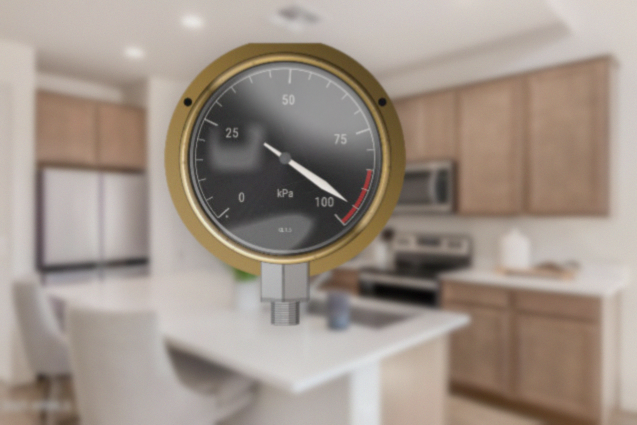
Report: 95kPa
